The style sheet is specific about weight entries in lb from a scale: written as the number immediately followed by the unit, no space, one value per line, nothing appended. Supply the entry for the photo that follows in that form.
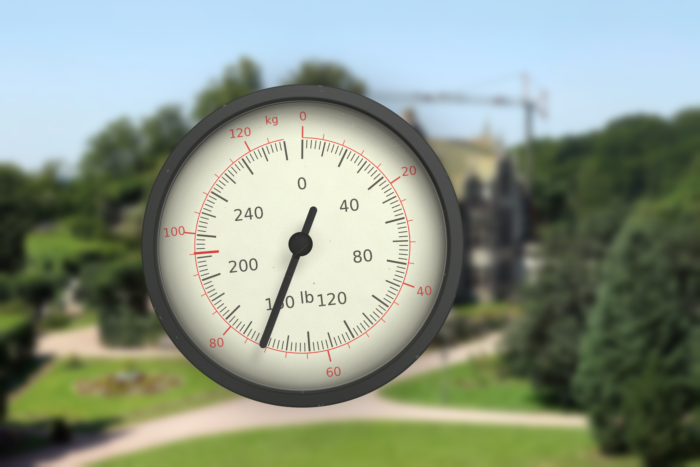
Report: 160lb
